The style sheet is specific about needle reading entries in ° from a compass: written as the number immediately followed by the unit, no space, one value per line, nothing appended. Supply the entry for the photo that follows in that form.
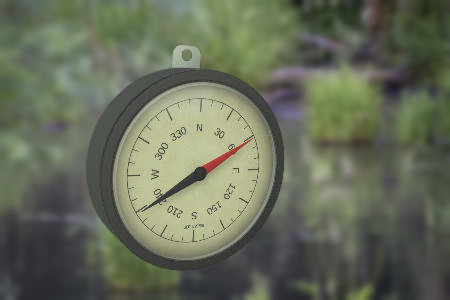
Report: 60°
